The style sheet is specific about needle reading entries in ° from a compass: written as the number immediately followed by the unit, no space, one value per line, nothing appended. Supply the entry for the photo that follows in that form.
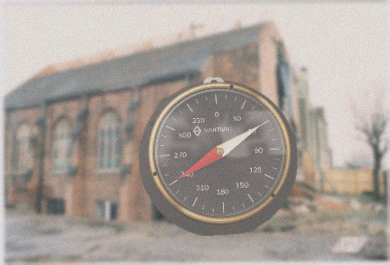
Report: 240°
